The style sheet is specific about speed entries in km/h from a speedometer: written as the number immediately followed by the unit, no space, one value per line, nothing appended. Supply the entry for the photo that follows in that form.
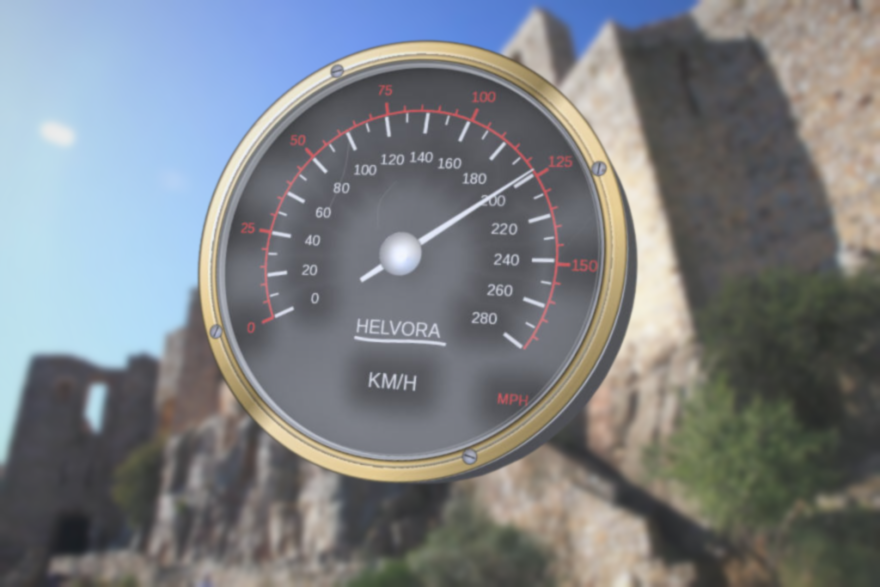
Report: 200km/h
